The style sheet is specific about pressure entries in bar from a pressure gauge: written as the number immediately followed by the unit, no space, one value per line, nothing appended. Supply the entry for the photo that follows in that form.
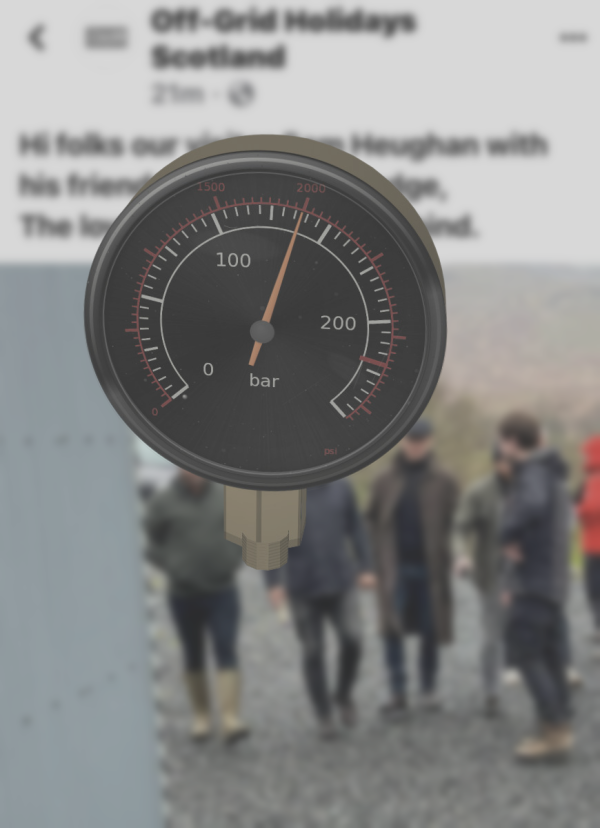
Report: 137.5bar
